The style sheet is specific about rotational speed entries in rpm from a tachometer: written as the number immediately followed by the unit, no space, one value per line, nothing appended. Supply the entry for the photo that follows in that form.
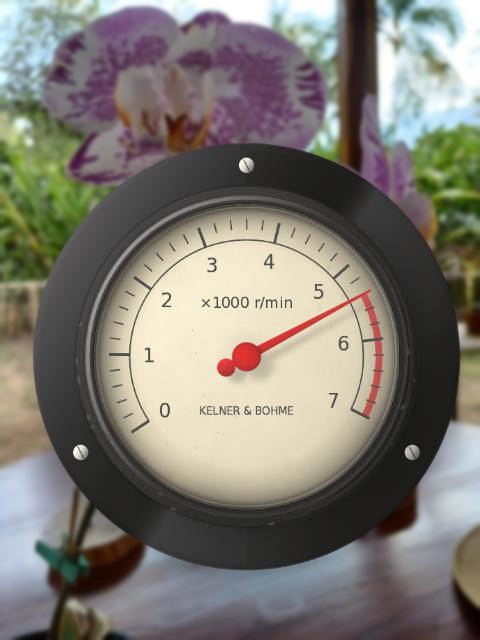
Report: 5400rpm
